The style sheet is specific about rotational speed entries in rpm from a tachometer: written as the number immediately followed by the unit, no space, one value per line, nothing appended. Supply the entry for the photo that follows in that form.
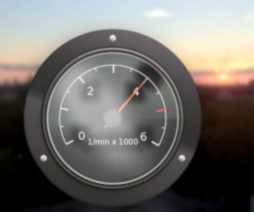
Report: 4000rpm
